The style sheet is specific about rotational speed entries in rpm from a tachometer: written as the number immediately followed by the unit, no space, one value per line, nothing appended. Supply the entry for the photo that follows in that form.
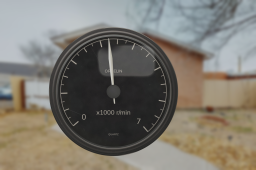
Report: 3250rpm
